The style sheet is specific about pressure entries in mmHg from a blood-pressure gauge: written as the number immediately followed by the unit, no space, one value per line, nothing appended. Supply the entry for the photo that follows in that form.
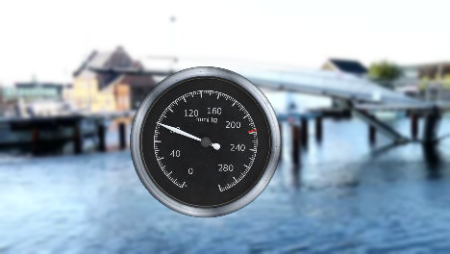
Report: 80mmHg
